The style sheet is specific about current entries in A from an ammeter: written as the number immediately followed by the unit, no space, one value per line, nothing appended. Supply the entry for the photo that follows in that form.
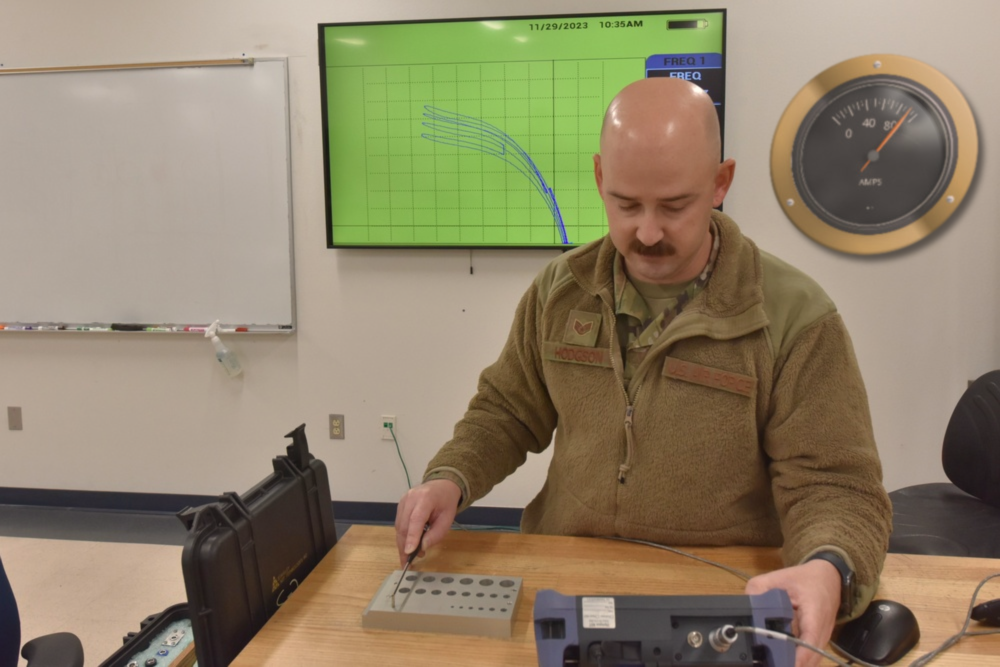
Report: 90A
